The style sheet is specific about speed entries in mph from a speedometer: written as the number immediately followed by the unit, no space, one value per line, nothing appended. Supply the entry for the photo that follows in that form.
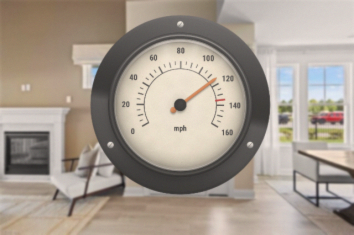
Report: 115mph
